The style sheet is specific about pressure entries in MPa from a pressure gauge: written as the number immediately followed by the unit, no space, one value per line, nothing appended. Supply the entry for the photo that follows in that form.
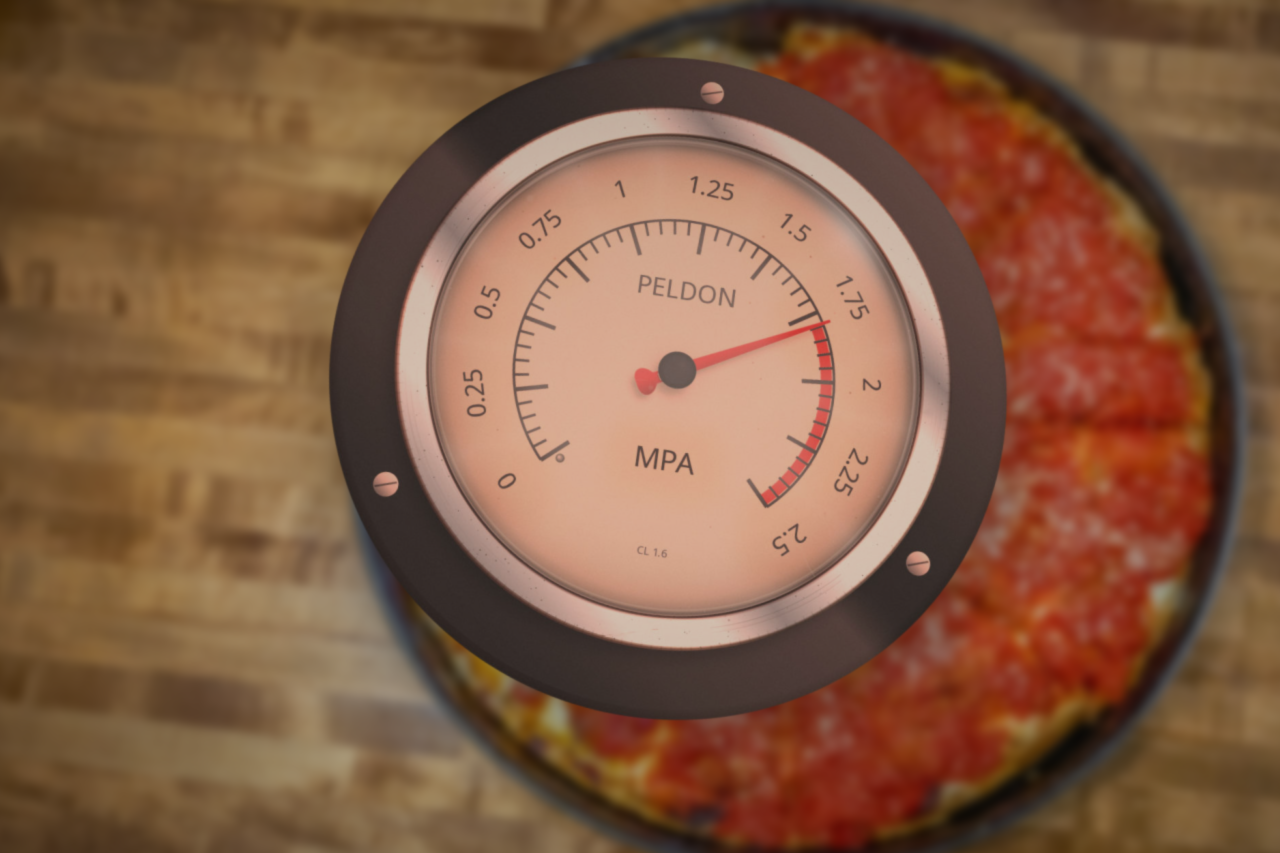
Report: 1.8MPa
